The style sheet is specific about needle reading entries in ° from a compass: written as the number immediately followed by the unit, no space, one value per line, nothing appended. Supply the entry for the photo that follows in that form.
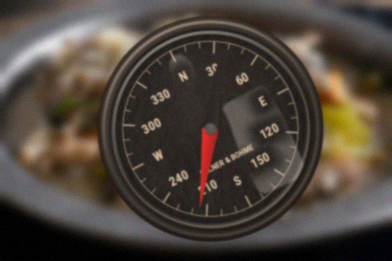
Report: 215°
